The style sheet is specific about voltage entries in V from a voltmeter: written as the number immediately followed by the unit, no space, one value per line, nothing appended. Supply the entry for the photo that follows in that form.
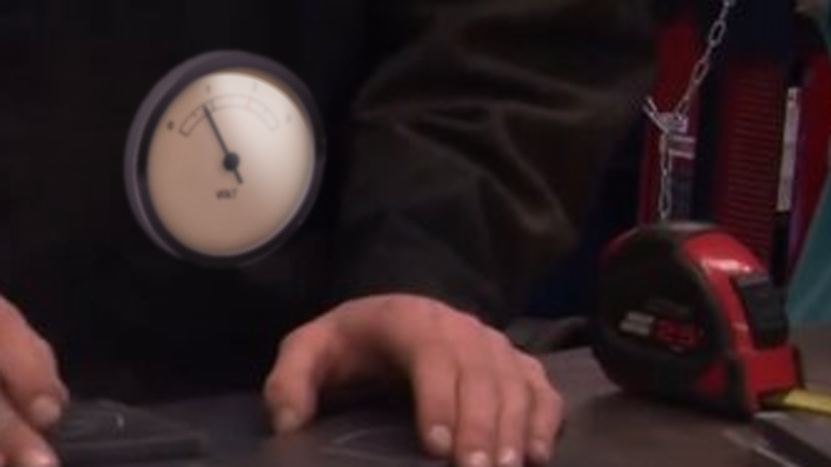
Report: 0.75V
